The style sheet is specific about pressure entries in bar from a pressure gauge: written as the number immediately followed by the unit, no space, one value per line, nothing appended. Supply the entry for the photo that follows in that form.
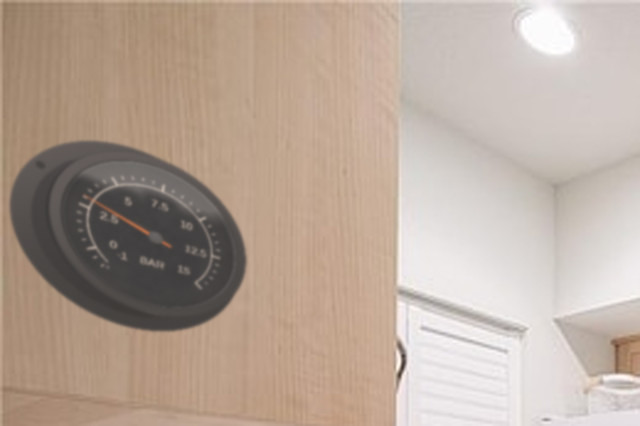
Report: 3bar
